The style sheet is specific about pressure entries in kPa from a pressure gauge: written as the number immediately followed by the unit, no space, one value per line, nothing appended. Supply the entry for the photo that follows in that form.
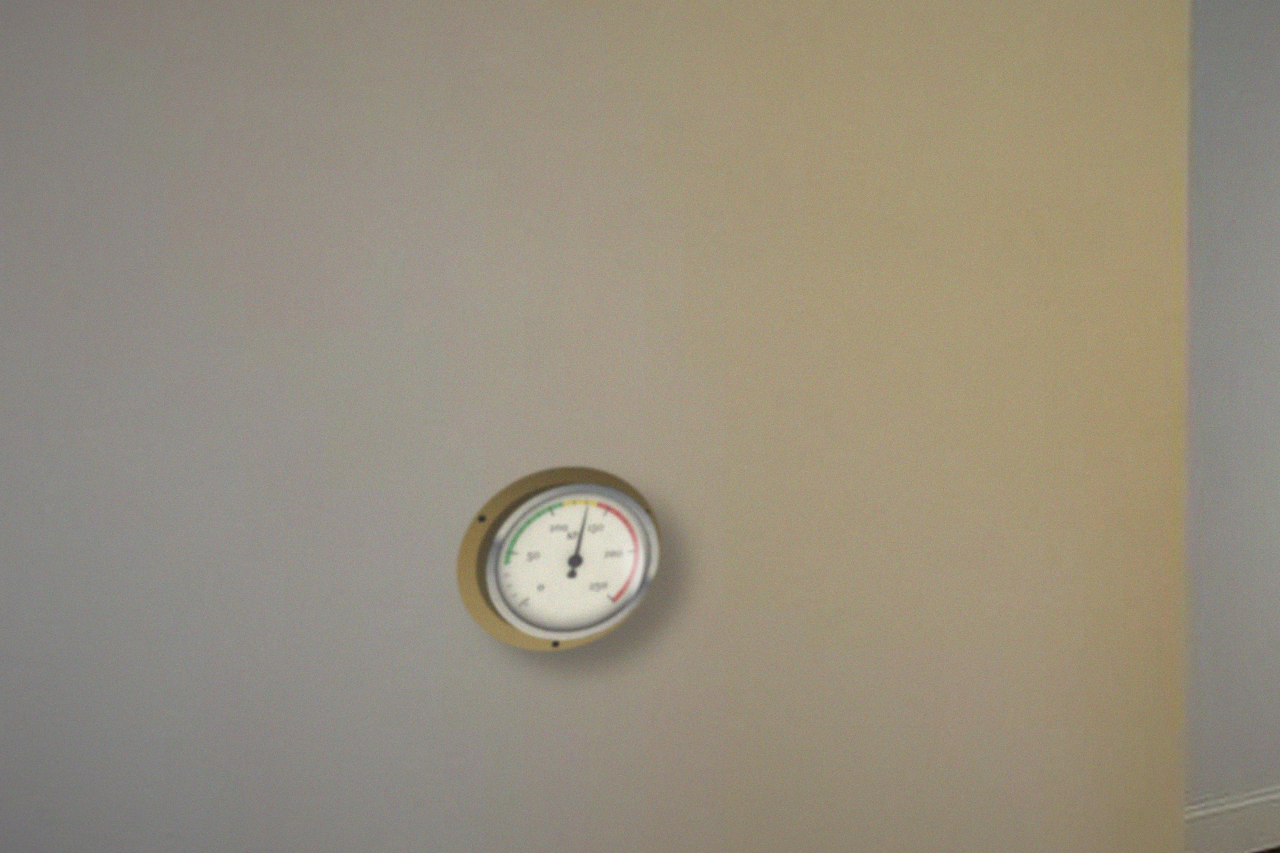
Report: 130kPa
